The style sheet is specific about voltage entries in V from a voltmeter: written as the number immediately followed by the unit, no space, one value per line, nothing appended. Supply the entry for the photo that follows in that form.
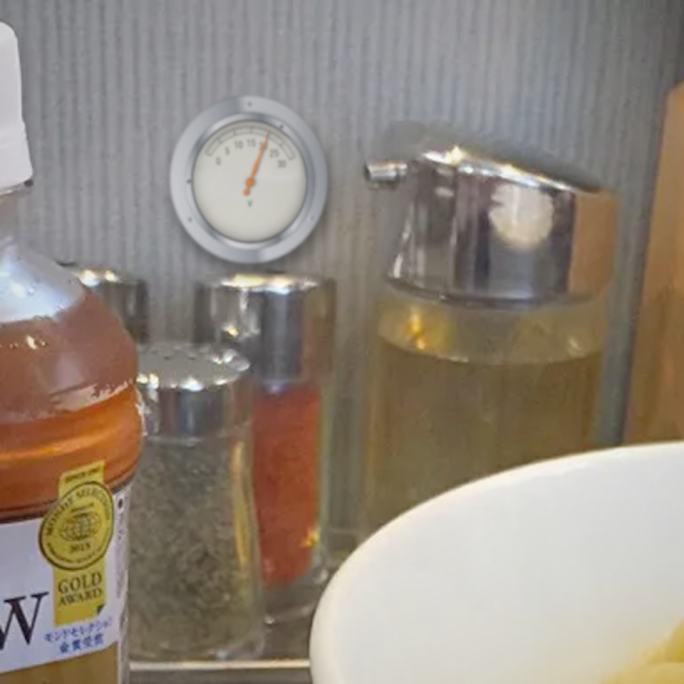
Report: 20V
